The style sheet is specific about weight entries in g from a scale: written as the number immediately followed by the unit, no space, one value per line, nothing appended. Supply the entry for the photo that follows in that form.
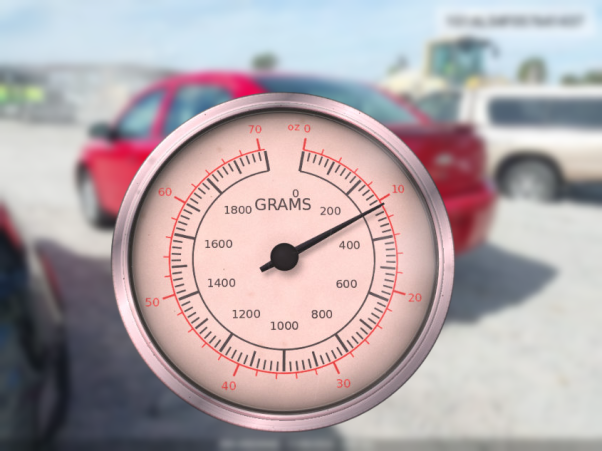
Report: 300g
